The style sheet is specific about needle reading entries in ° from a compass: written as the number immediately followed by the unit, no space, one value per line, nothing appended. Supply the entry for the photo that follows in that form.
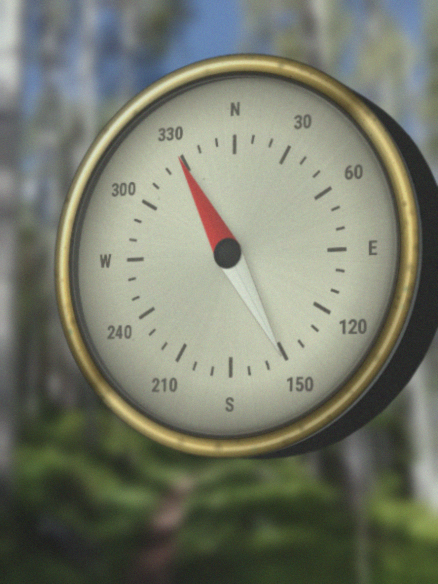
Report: 330°
